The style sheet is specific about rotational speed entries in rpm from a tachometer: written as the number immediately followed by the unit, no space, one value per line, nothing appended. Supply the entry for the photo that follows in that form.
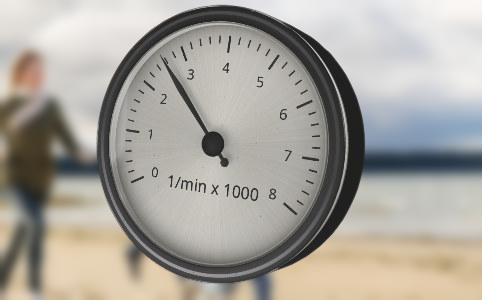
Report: 2600rpm
